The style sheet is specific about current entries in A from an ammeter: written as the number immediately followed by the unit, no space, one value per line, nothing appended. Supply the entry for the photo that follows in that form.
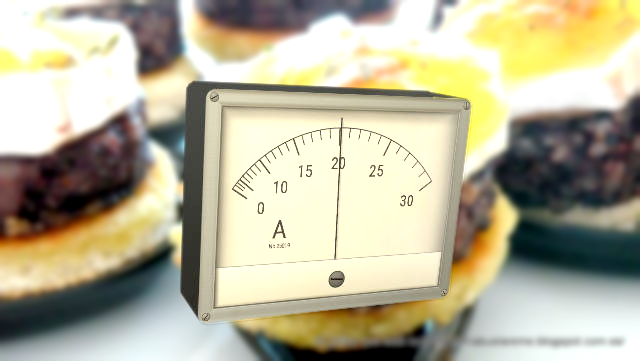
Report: 20A
